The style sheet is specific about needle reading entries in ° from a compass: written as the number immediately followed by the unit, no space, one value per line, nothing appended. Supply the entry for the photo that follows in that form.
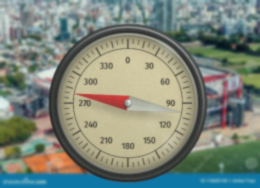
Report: 280°
